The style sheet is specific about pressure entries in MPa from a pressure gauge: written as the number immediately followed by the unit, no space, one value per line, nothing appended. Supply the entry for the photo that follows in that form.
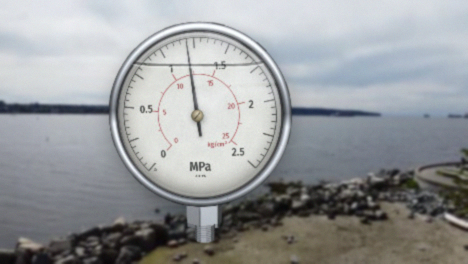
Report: 1.2MPa
